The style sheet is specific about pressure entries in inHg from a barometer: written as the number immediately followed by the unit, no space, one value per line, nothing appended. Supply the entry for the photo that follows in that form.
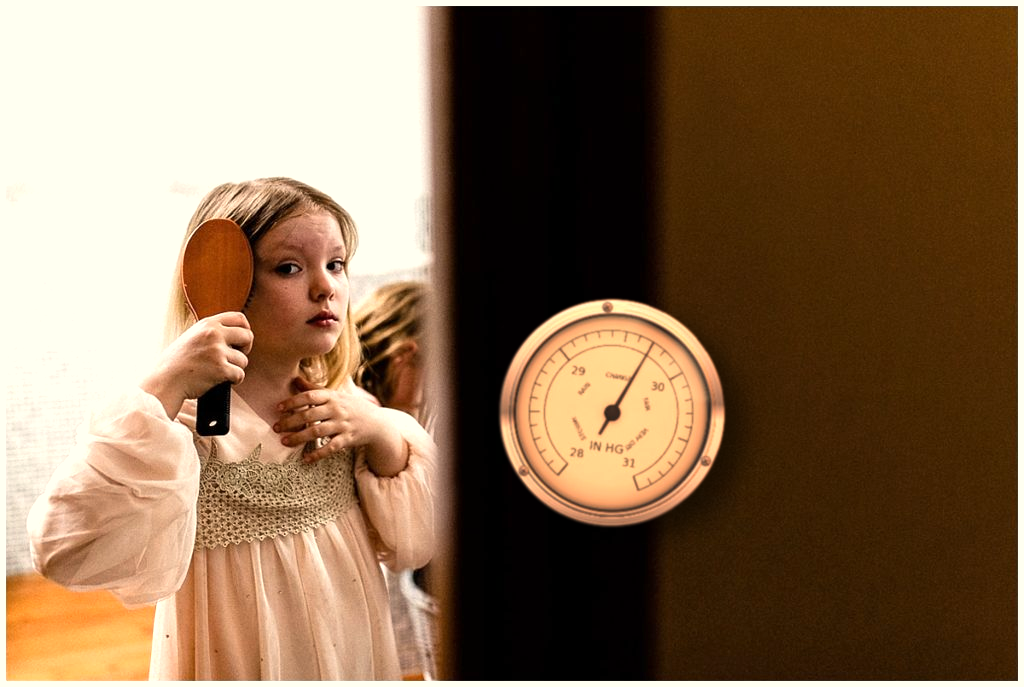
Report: 29.7inHg
